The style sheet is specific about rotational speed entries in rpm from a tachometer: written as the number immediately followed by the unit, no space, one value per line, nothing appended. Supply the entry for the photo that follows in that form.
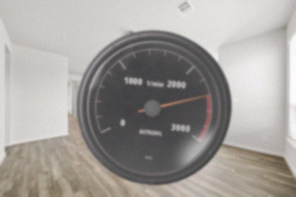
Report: 2400rpm
